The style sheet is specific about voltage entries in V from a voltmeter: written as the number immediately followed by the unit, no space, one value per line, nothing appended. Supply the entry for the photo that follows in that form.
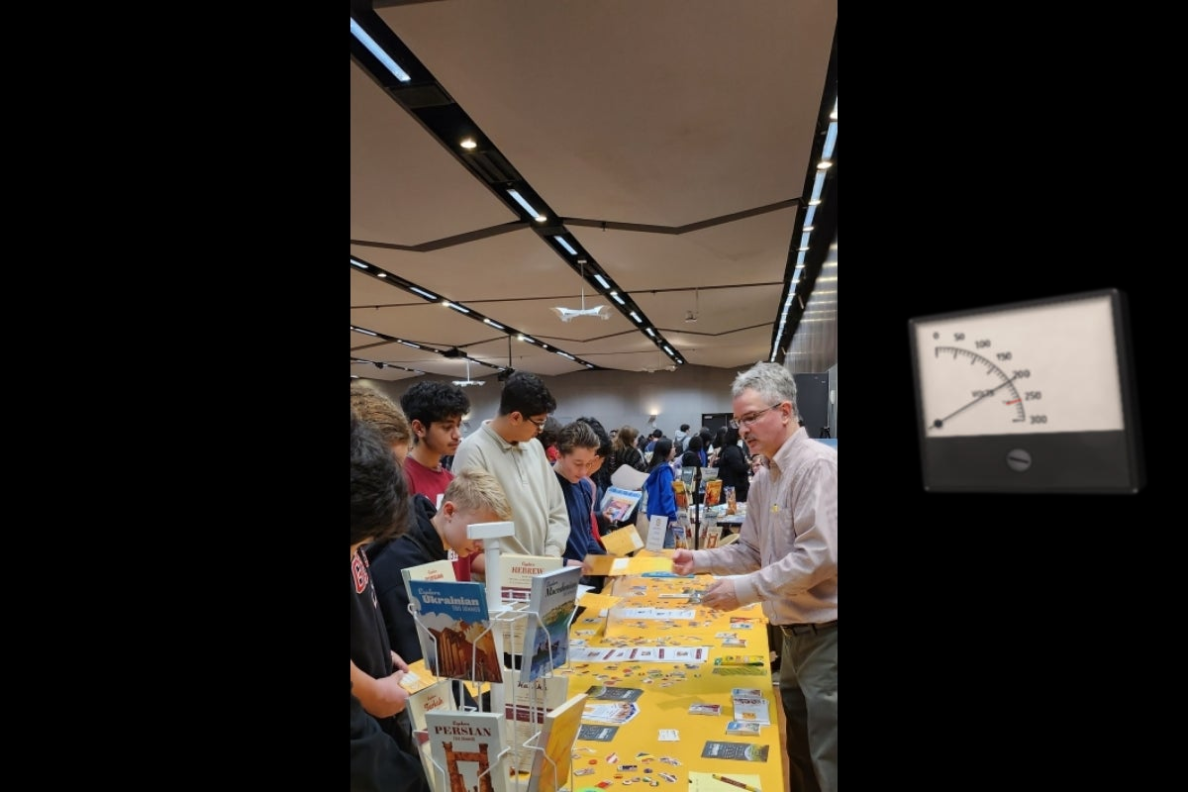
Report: 200V
